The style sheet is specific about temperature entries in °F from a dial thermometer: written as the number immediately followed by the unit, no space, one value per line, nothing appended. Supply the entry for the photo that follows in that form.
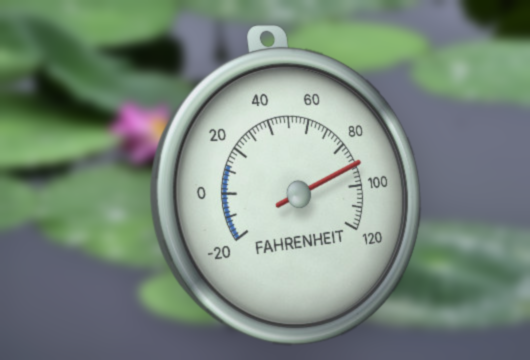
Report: 90°F
